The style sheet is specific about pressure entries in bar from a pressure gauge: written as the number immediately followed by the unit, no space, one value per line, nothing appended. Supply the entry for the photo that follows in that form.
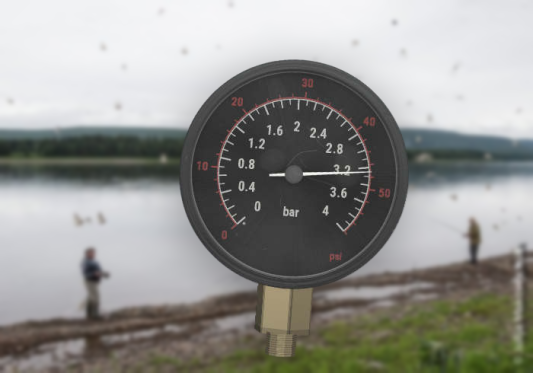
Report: 3.25bar
